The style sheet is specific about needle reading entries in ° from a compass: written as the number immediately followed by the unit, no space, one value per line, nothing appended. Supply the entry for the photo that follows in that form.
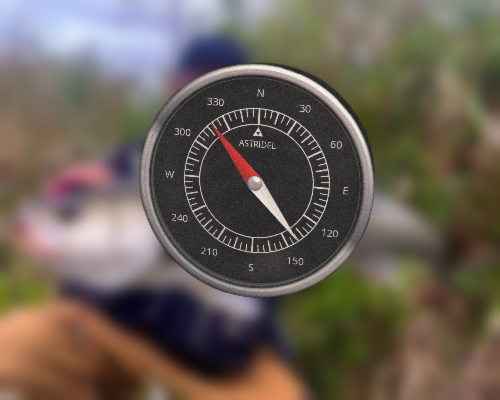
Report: 320°
